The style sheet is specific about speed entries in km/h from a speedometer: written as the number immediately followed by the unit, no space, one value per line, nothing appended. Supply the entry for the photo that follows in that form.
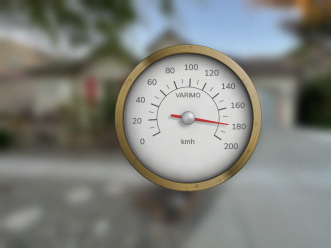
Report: 180km/h
